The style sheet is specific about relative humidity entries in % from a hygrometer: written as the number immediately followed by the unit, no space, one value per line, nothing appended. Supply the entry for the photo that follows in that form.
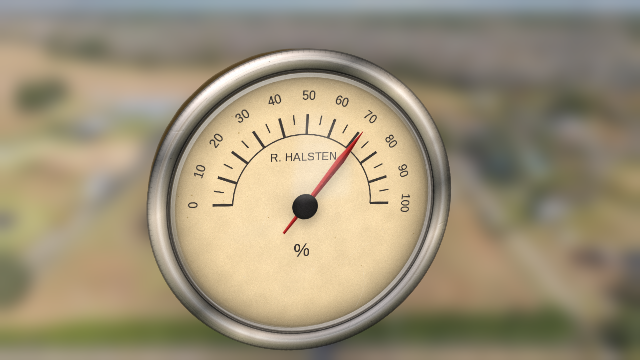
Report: 70%
